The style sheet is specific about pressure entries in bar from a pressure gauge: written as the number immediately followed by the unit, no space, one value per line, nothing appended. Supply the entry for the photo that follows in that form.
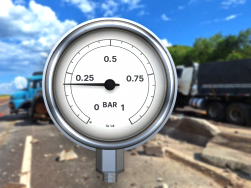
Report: 0.2bar
